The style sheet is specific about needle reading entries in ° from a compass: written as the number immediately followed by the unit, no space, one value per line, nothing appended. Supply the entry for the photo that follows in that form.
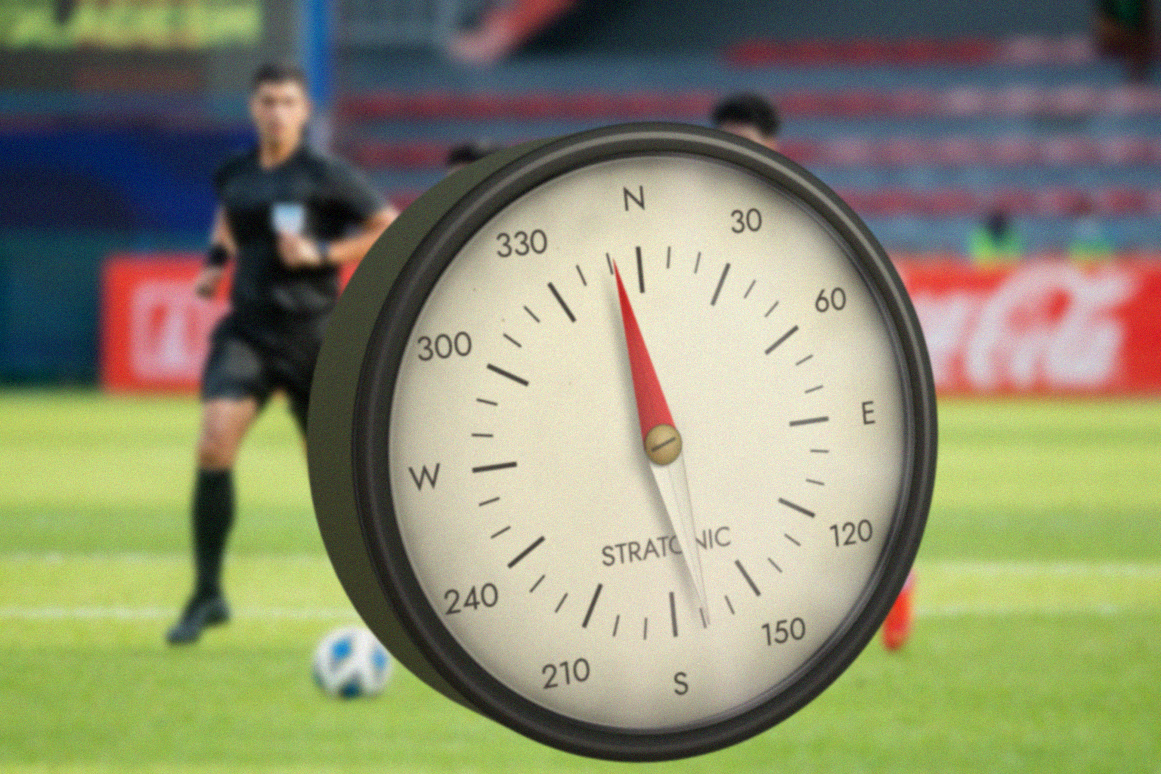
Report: 350°
